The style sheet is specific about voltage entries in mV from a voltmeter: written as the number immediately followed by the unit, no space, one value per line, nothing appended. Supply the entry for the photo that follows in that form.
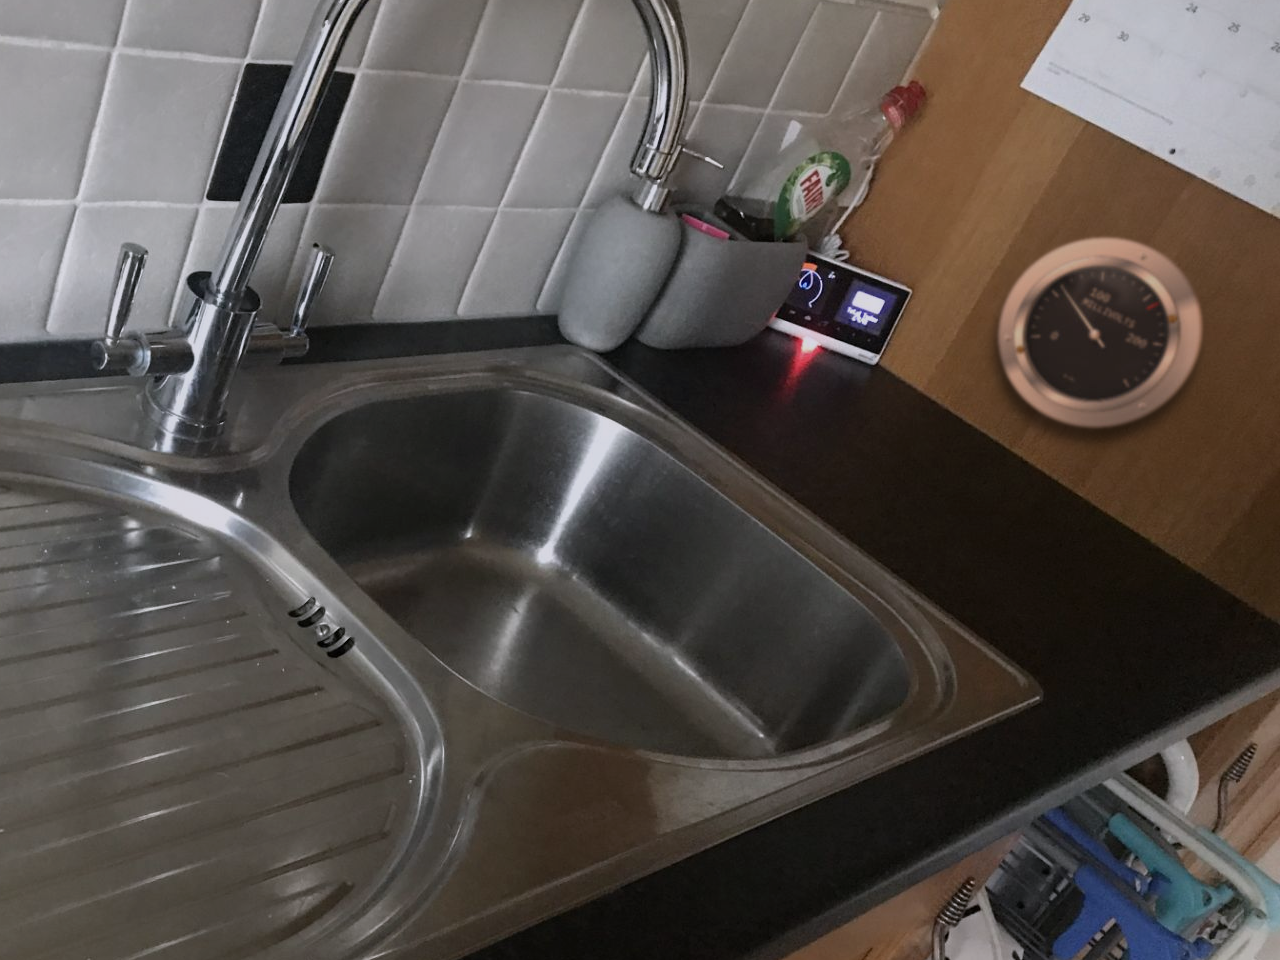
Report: 60mV
